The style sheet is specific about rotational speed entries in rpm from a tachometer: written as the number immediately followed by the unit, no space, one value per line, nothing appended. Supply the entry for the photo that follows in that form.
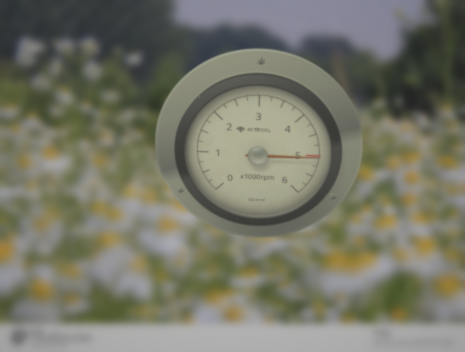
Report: 5000rpm
